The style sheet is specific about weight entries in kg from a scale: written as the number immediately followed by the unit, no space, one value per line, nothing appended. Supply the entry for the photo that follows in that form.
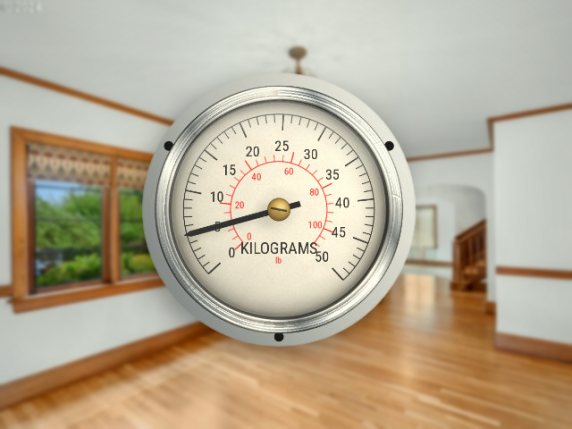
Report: 5kg
